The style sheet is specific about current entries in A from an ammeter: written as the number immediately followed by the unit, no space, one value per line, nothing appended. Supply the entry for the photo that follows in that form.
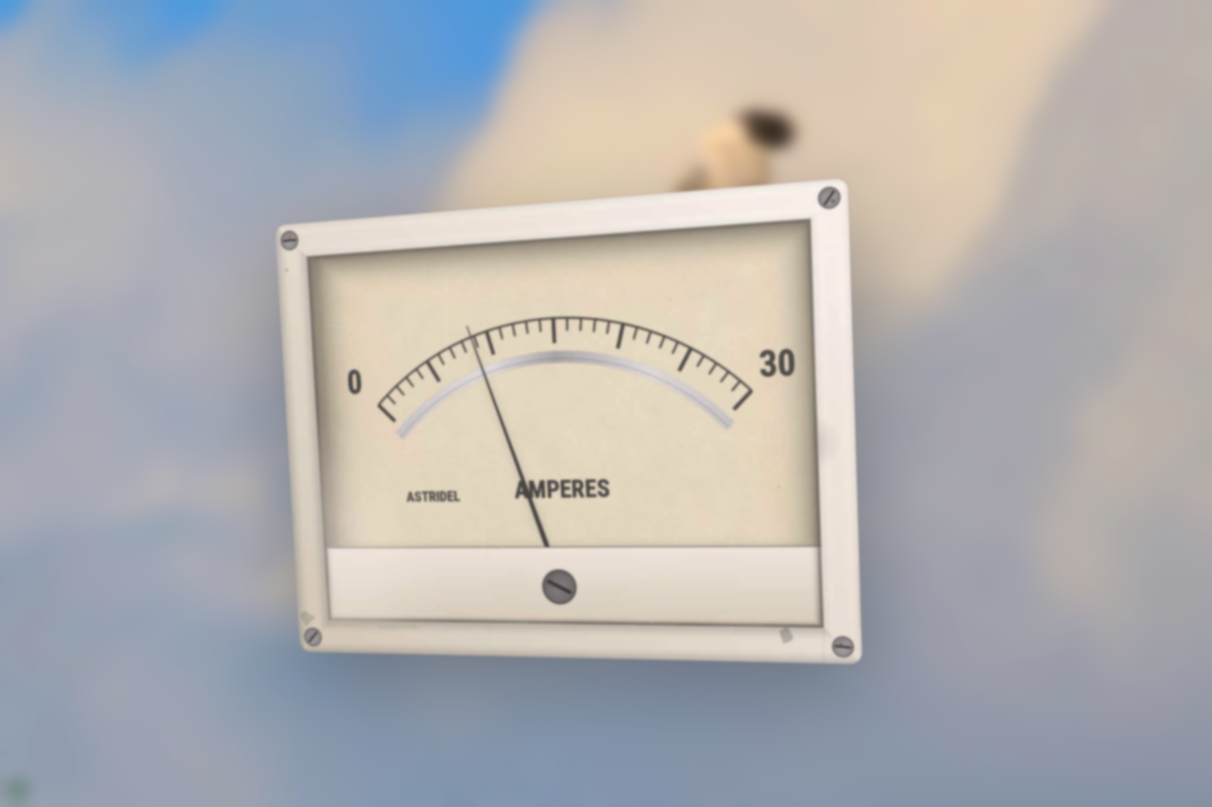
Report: 9A
